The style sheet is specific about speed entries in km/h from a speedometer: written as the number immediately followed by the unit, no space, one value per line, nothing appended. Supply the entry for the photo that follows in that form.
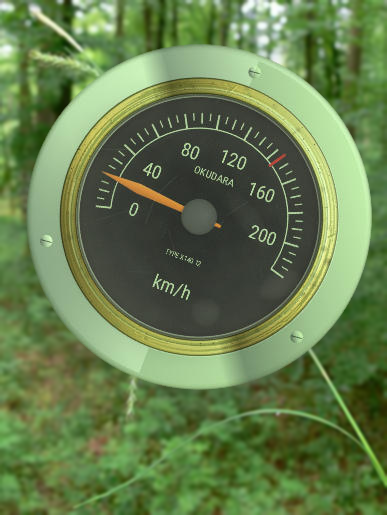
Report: 20km/h
